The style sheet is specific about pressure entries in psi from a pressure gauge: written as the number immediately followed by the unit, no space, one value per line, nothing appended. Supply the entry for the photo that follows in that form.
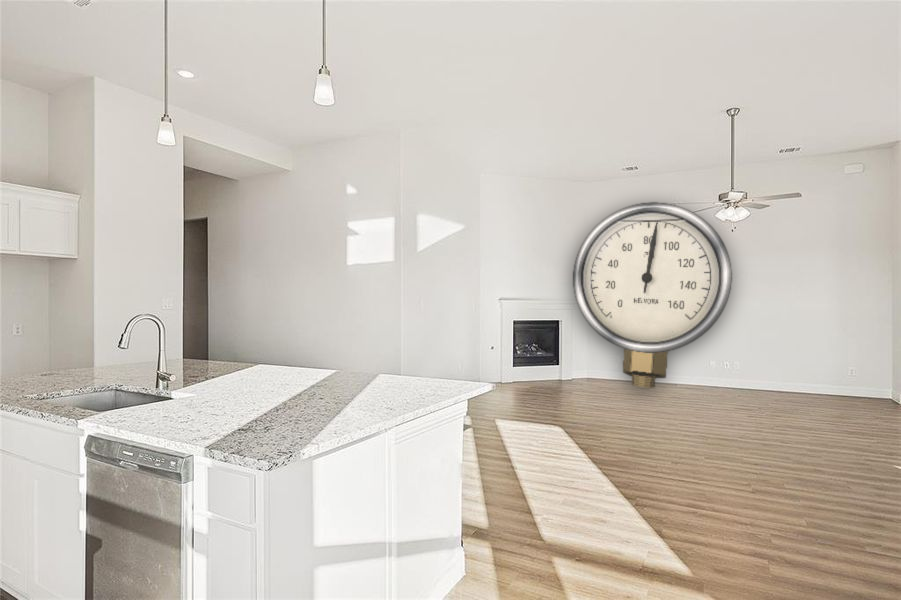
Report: 85psi
